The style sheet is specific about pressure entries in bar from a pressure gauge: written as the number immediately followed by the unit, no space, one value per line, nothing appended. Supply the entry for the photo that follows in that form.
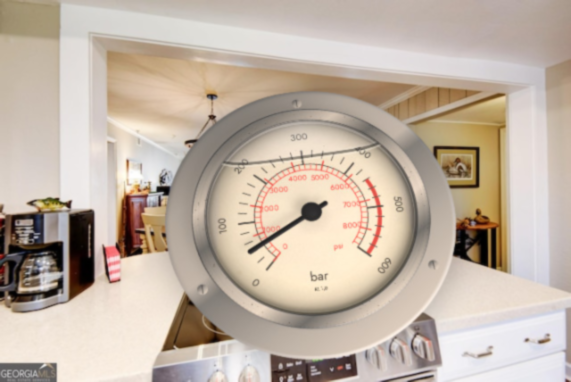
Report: 40bar
